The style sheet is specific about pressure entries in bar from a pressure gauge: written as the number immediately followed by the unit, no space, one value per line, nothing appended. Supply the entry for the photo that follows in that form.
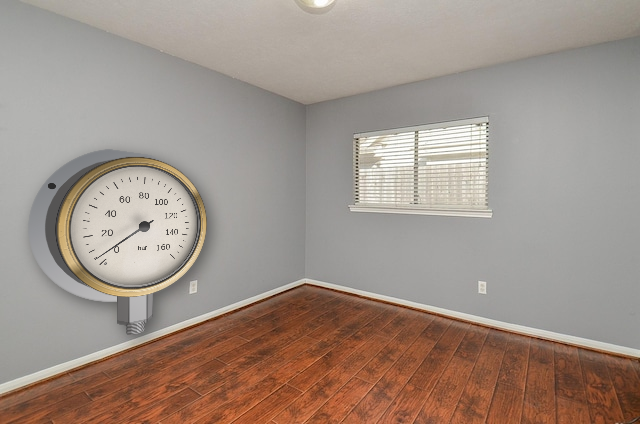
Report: 5bar
